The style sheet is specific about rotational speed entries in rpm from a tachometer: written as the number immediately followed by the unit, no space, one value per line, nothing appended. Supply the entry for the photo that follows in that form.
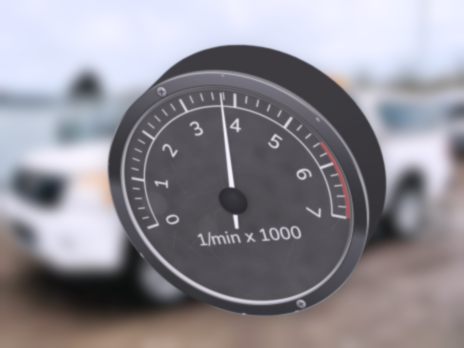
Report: 3800rpm
